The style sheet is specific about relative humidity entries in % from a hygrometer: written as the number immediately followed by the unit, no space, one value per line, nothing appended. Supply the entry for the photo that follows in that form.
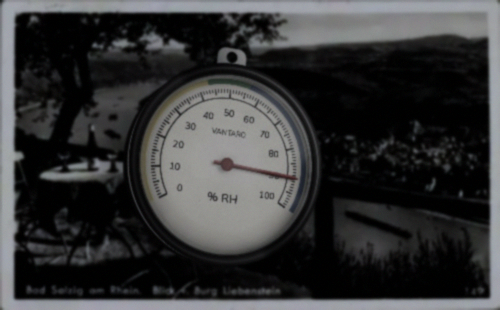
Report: 90%
